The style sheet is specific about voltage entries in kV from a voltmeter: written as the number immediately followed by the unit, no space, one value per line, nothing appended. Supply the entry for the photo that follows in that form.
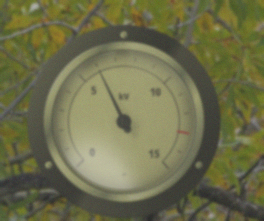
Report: 6kV
